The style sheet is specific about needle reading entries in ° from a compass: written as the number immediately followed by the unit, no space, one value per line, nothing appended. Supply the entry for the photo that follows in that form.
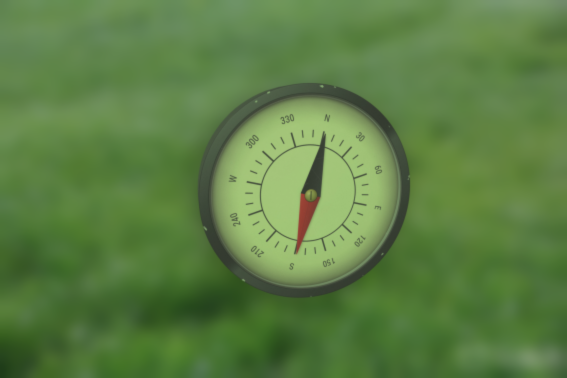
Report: 180°
